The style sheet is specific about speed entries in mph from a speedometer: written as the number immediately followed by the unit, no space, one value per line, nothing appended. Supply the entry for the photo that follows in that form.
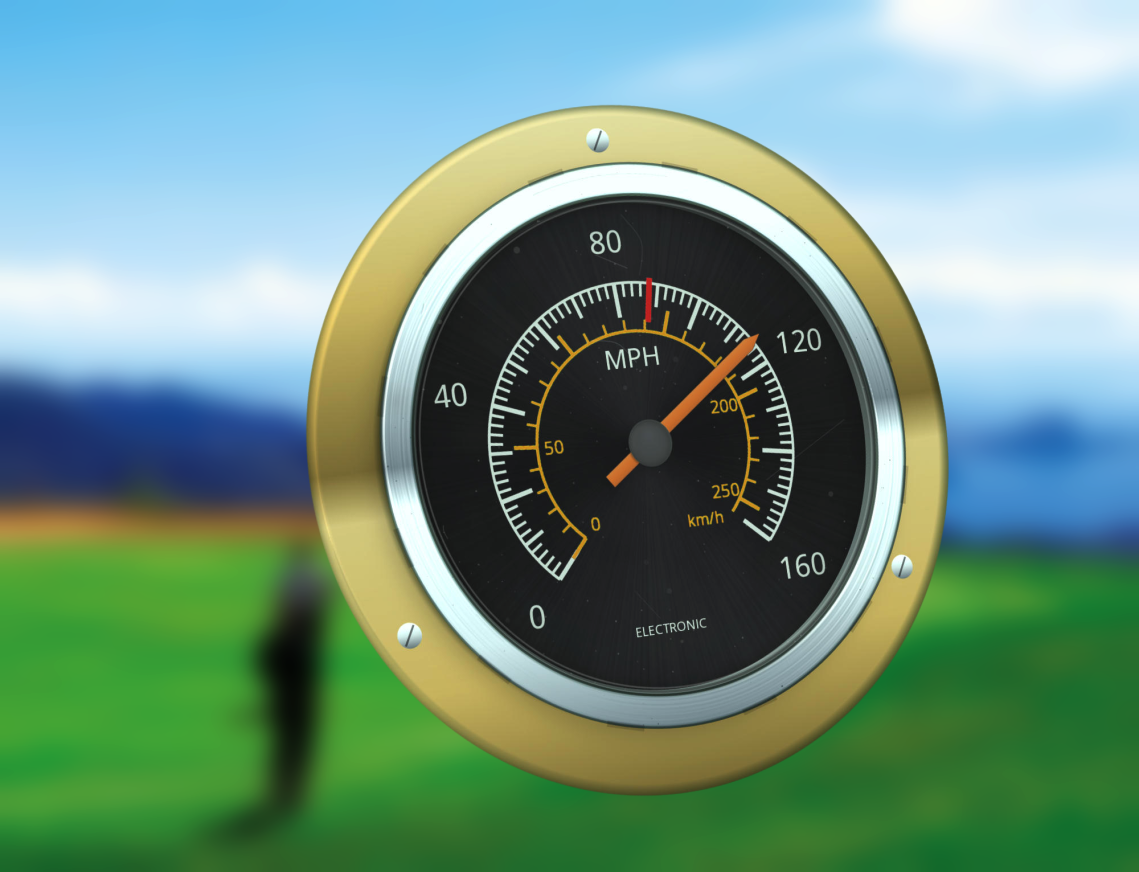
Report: 114mph
